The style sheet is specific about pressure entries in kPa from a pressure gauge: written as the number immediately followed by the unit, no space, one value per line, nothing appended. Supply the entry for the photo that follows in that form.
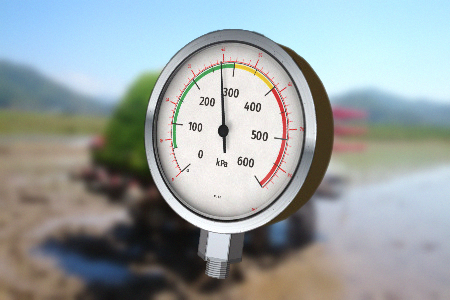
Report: 275kPa
